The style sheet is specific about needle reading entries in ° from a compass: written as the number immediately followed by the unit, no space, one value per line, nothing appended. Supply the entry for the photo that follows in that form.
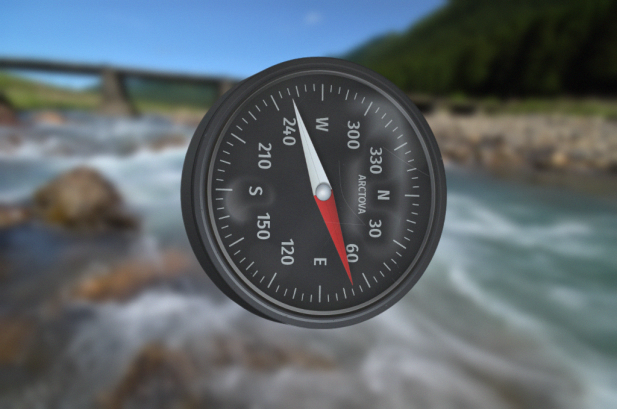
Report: 70°
